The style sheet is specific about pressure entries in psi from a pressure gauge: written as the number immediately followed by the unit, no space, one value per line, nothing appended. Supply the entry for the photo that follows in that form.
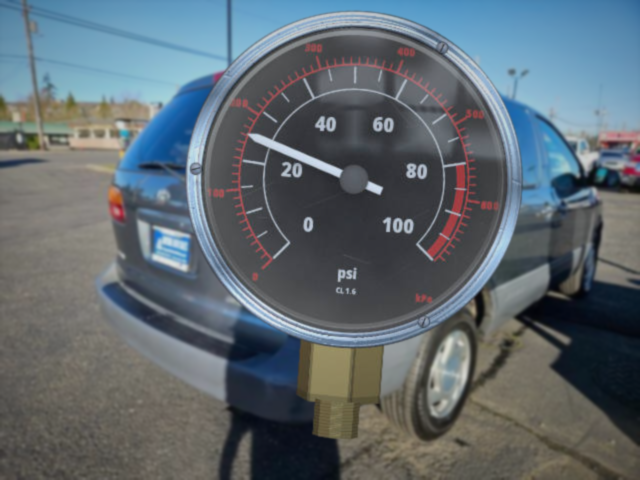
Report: 25psi
